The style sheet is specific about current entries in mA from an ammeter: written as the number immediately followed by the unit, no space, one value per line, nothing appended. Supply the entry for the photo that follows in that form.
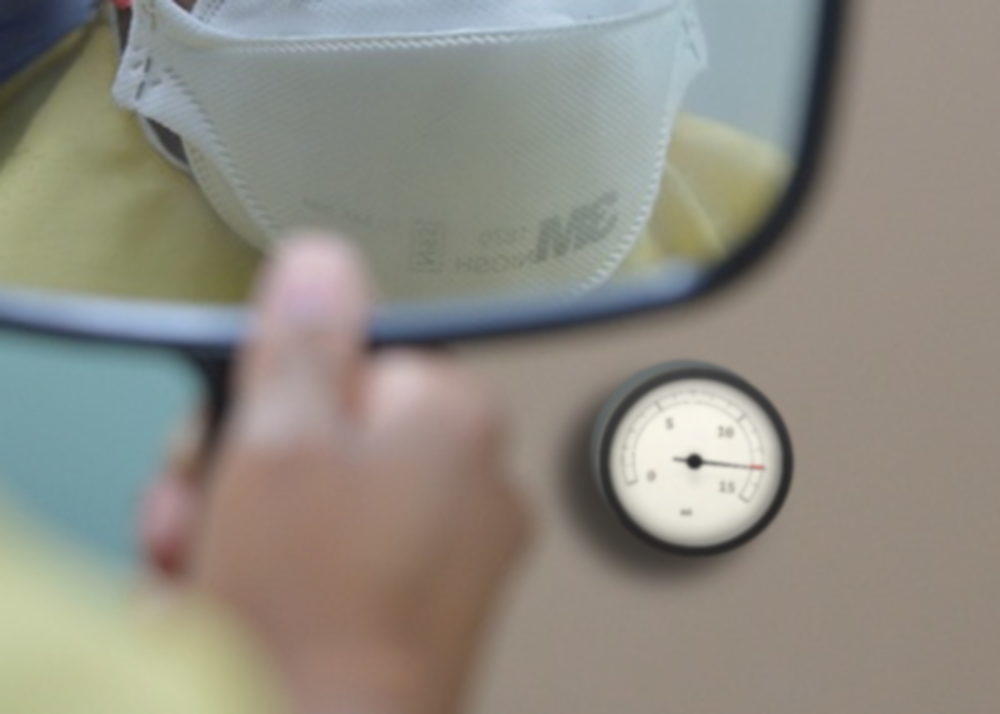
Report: 13mA
